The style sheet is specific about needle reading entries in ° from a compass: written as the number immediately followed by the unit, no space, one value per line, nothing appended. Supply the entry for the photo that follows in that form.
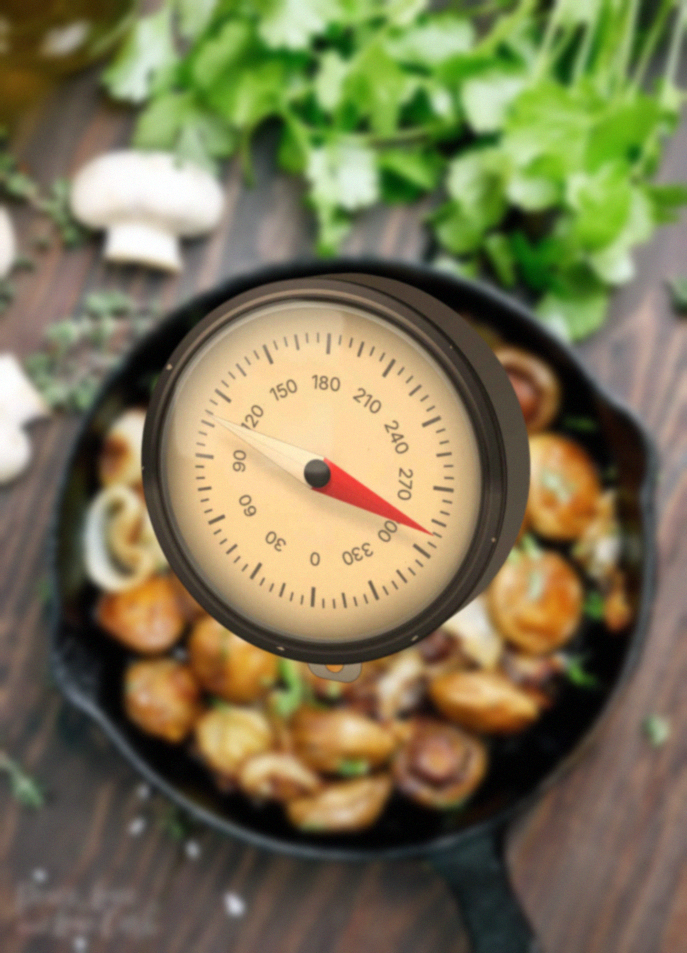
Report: 290°
